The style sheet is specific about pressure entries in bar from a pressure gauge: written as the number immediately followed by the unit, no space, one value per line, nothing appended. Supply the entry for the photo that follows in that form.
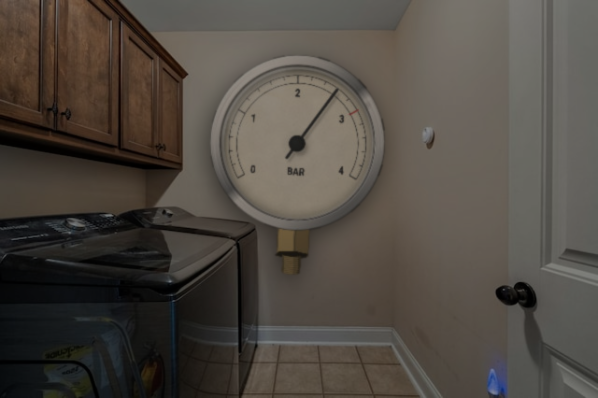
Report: 2.6bar
